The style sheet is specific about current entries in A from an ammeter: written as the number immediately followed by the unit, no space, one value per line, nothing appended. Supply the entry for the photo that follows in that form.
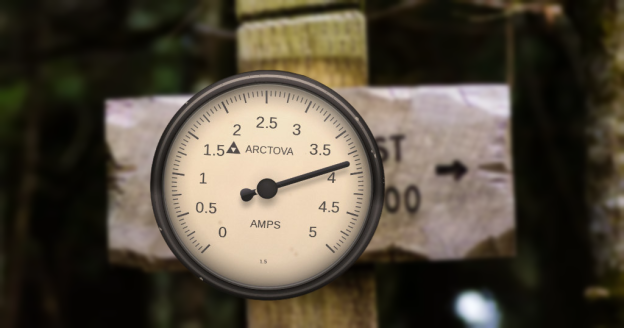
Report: 3.85A
